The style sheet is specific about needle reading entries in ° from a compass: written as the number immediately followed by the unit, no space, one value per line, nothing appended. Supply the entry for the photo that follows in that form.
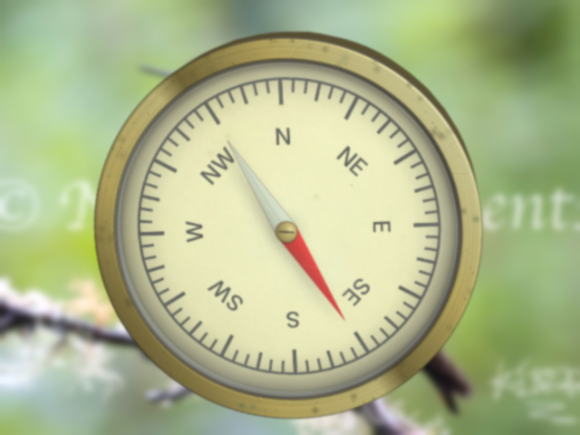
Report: 150°
